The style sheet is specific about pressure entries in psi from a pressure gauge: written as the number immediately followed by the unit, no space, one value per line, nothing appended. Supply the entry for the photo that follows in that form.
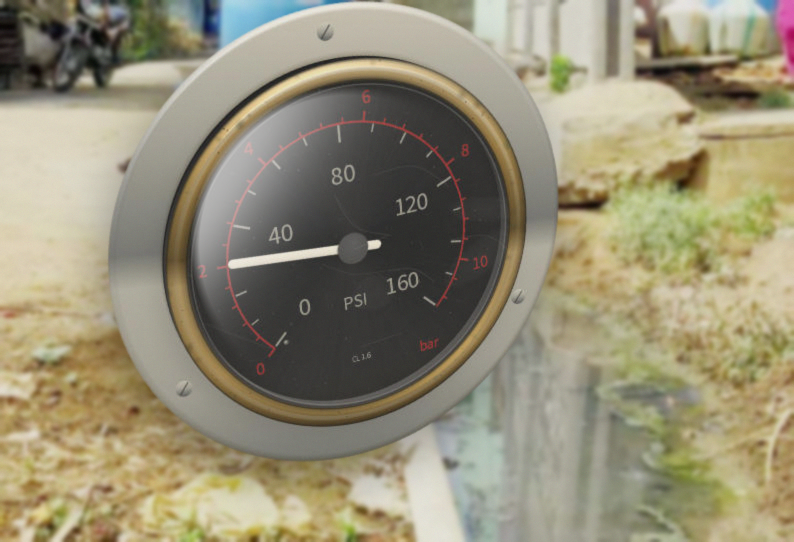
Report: 30psi
